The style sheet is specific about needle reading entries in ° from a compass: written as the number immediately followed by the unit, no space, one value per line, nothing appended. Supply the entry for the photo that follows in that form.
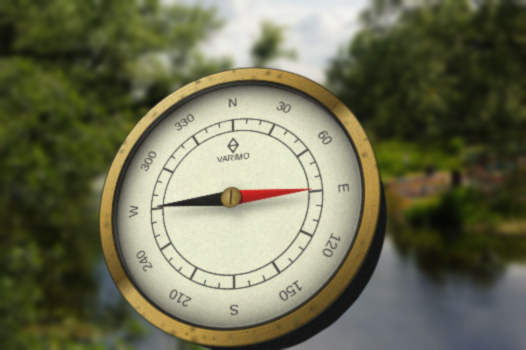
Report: 90°
